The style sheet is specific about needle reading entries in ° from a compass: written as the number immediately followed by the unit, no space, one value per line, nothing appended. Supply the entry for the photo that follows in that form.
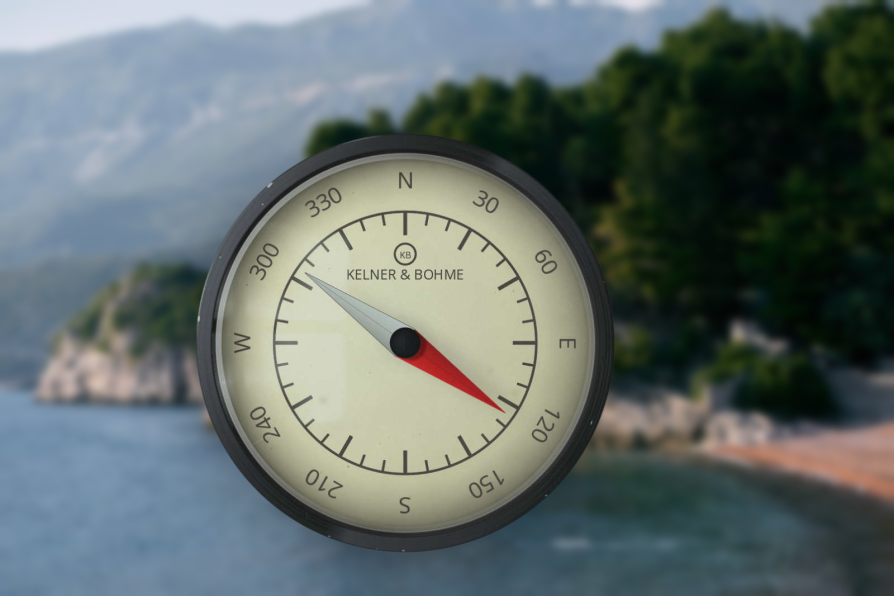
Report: 125°
